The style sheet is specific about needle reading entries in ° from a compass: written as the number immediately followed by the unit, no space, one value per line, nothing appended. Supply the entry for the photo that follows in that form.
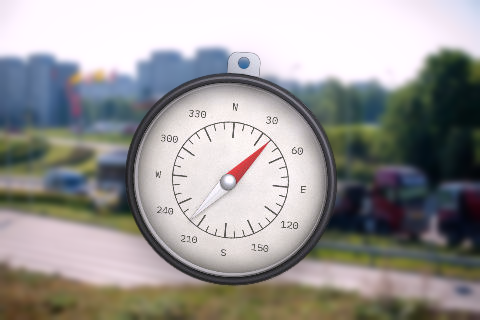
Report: 40°
